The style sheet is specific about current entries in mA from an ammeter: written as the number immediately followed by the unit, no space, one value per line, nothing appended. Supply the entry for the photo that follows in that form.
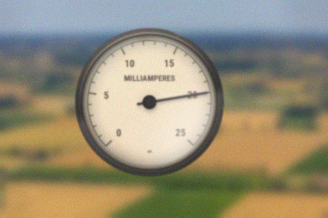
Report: 20mA
